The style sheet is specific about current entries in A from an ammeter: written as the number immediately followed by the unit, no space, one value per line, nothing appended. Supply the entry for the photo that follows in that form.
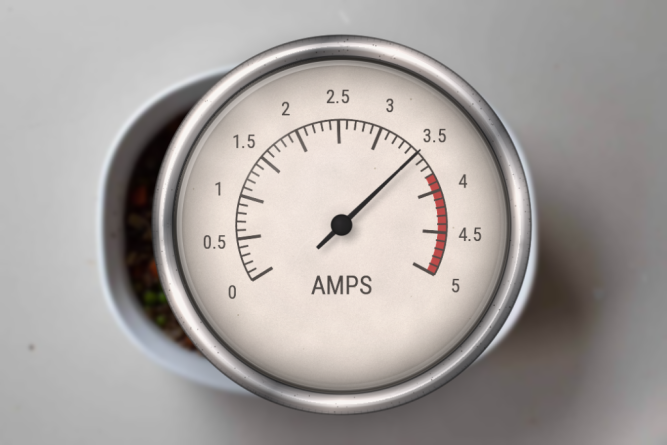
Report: 3.5A
